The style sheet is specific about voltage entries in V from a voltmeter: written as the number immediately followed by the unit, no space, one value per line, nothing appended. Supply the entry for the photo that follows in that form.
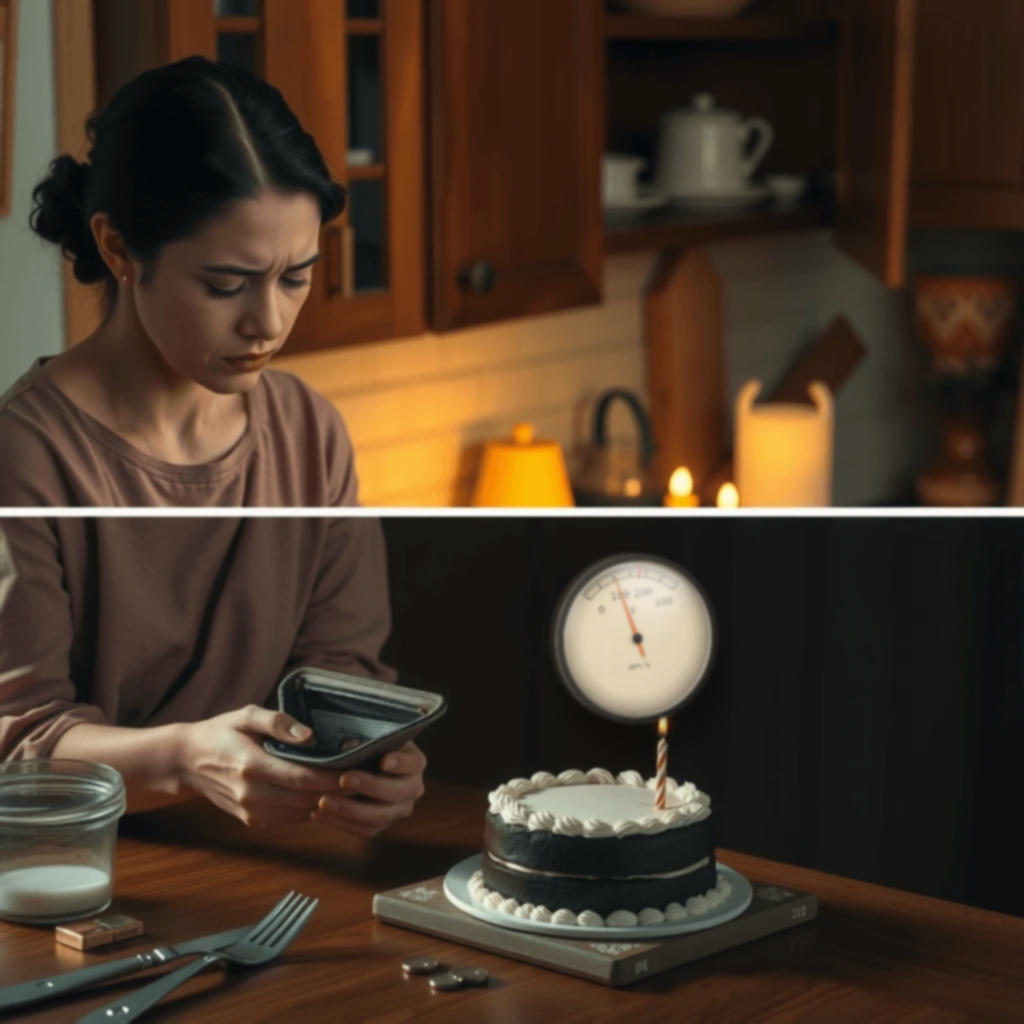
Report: 100V
